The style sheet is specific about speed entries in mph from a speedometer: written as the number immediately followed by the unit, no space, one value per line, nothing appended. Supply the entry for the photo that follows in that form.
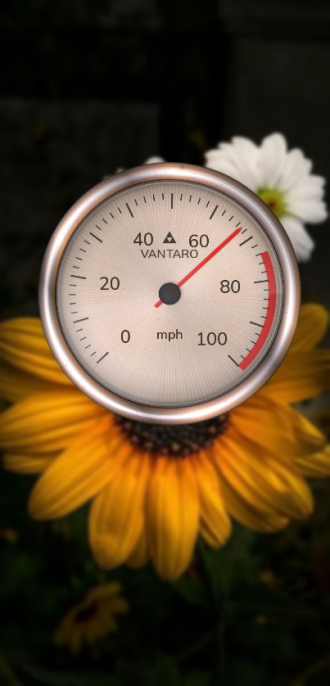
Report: 67mph
